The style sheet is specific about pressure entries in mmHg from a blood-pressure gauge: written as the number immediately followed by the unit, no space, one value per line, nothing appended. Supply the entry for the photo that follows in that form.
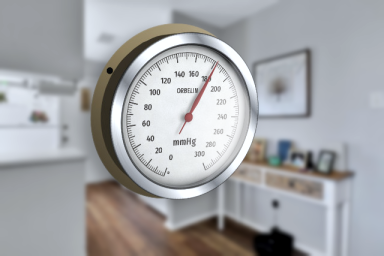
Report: 180mmHg
